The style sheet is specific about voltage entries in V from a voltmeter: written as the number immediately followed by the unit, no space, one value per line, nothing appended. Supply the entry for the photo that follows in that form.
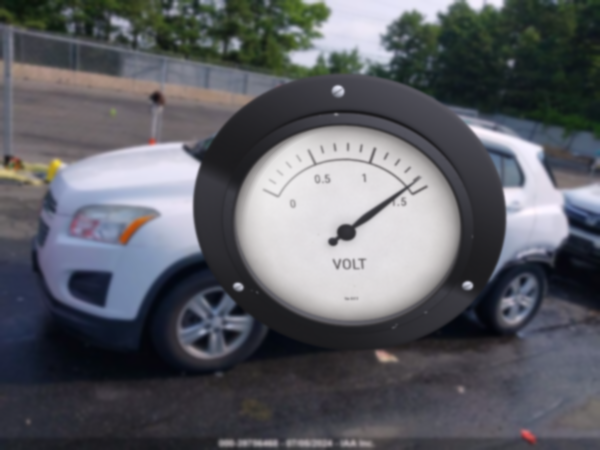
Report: 1.4V
